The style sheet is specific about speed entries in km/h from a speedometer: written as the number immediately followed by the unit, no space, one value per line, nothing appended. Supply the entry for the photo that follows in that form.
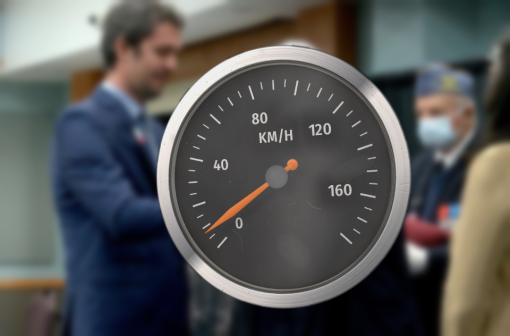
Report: 7.5km/h
